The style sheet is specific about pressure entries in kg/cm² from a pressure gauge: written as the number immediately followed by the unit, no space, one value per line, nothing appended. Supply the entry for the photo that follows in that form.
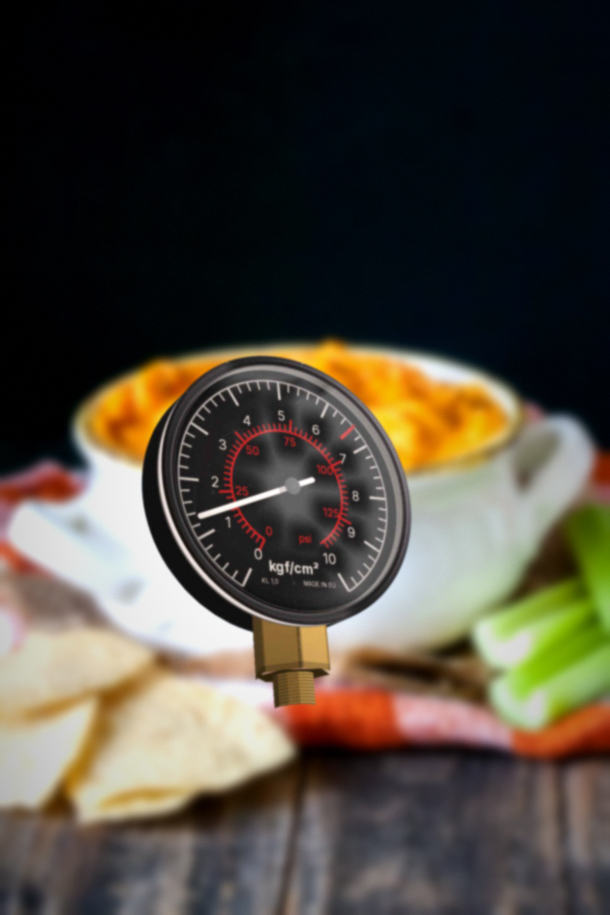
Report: 1.3kg/cm²
